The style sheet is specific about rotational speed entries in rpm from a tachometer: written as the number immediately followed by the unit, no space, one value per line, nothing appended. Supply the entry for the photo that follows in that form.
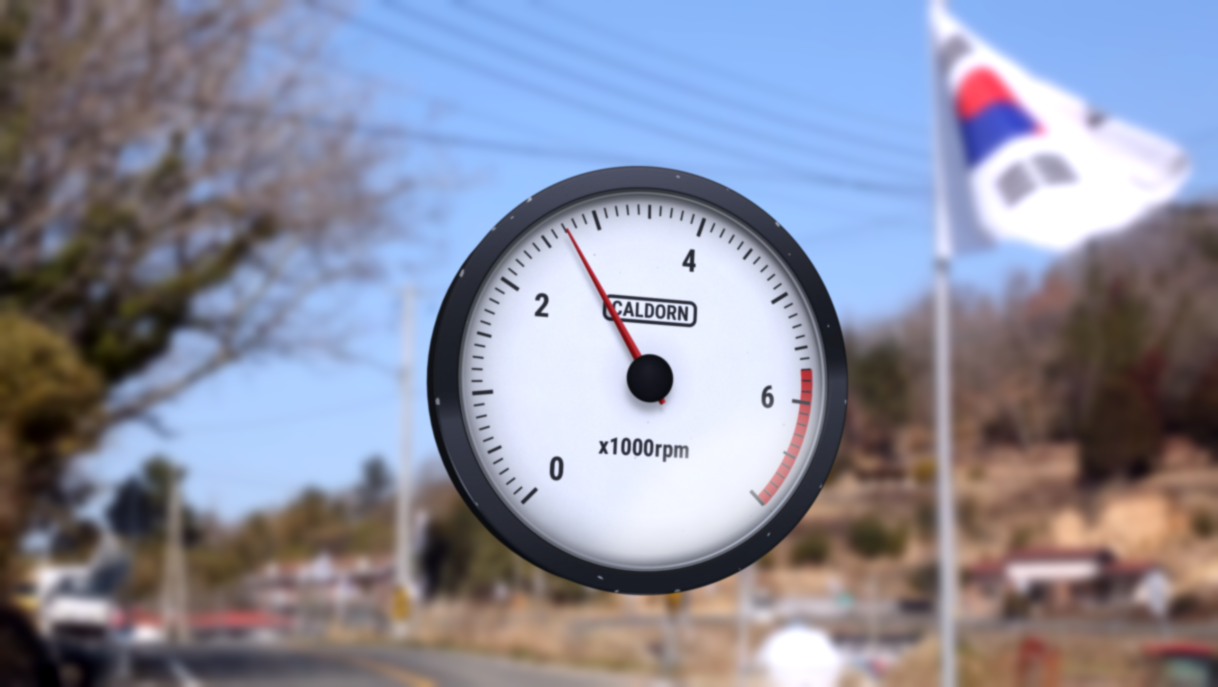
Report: 2700rpm
